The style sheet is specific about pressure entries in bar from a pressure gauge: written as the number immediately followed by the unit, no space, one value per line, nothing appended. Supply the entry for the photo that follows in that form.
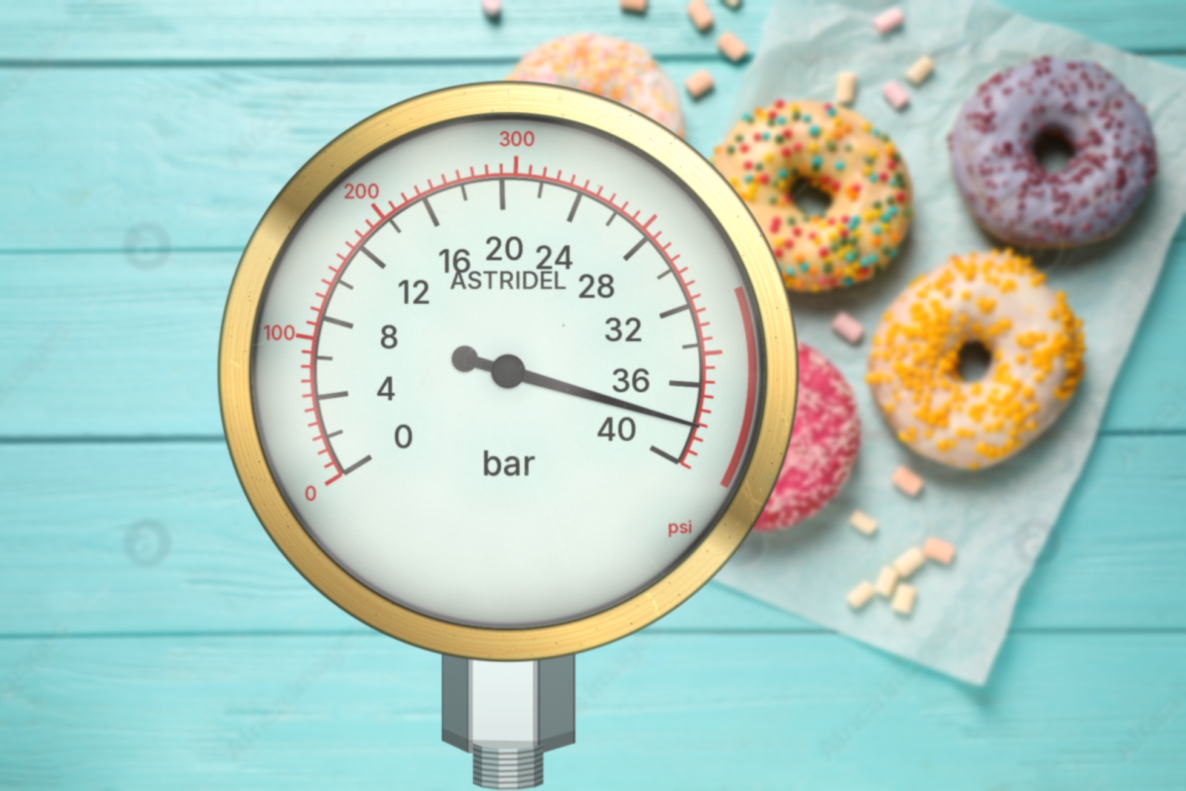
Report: 38bar
